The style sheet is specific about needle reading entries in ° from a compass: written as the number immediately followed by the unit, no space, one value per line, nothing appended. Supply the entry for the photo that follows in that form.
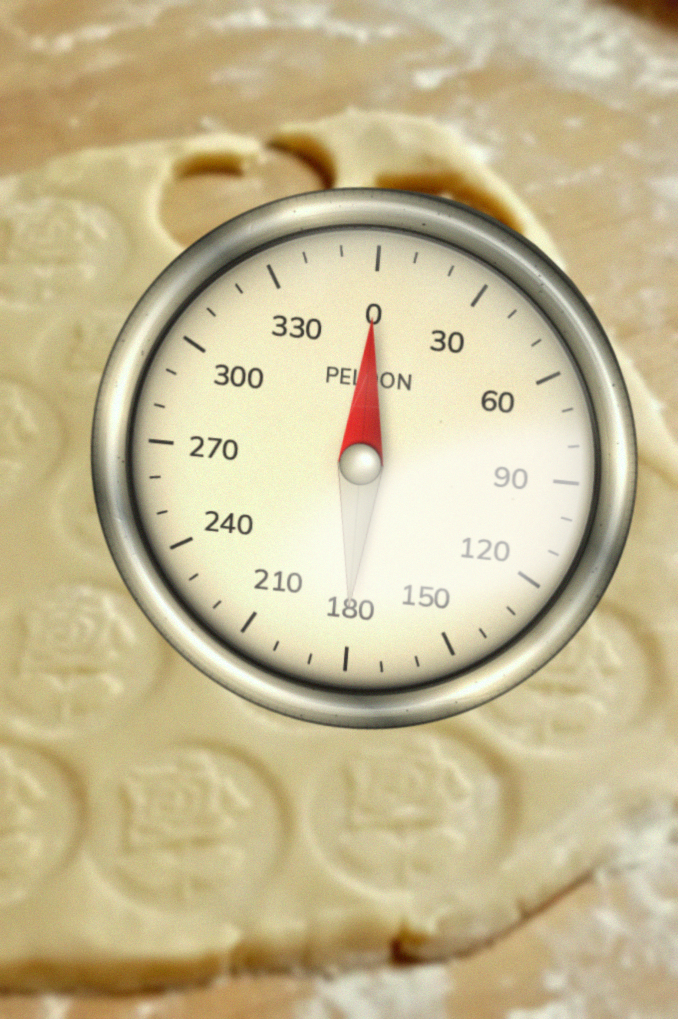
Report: 0°
